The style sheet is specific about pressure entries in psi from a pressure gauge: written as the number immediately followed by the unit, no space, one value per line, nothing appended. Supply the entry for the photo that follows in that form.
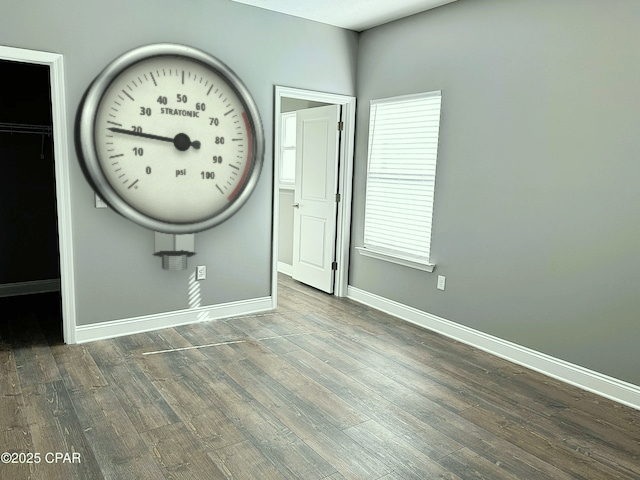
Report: 18psi
